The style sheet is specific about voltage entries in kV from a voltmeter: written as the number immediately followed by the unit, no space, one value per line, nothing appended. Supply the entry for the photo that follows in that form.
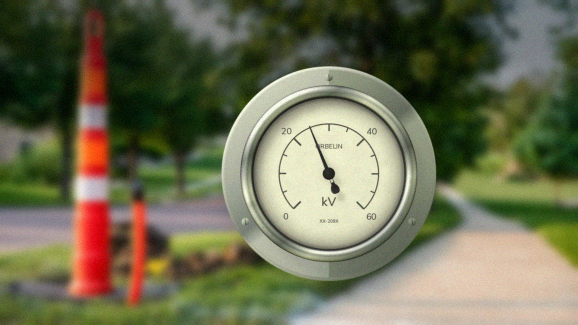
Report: 25kV
